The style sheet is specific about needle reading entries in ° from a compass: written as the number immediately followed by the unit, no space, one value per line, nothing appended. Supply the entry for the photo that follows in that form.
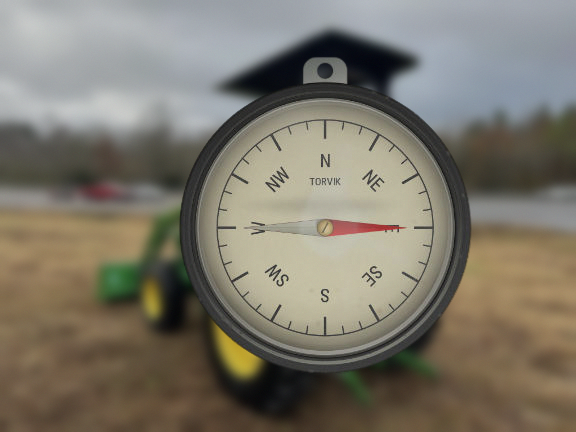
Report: 90°
